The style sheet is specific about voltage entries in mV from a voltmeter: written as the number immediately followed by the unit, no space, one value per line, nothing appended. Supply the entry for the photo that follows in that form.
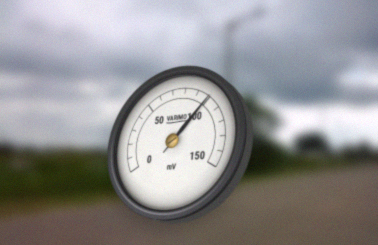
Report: 100mV
